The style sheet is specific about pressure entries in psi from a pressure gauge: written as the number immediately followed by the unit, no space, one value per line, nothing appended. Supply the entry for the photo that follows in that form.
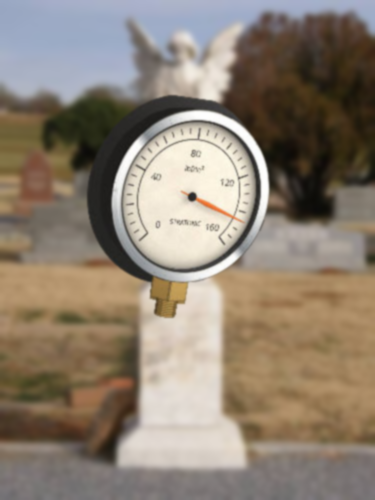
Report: 145psi
